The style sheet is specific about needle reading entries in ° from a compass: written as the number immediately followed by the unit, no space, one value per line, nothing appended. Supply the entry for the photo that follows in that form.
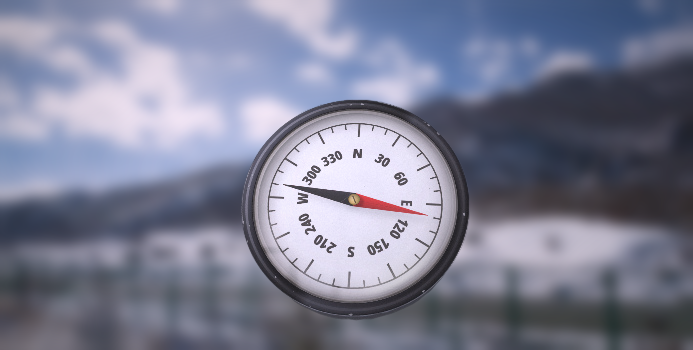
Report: 100°
